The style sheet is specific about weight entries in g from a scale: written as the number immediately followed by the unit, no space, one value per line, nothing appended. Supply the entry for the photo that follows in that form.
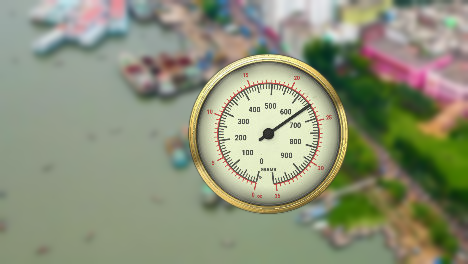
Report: 650g
